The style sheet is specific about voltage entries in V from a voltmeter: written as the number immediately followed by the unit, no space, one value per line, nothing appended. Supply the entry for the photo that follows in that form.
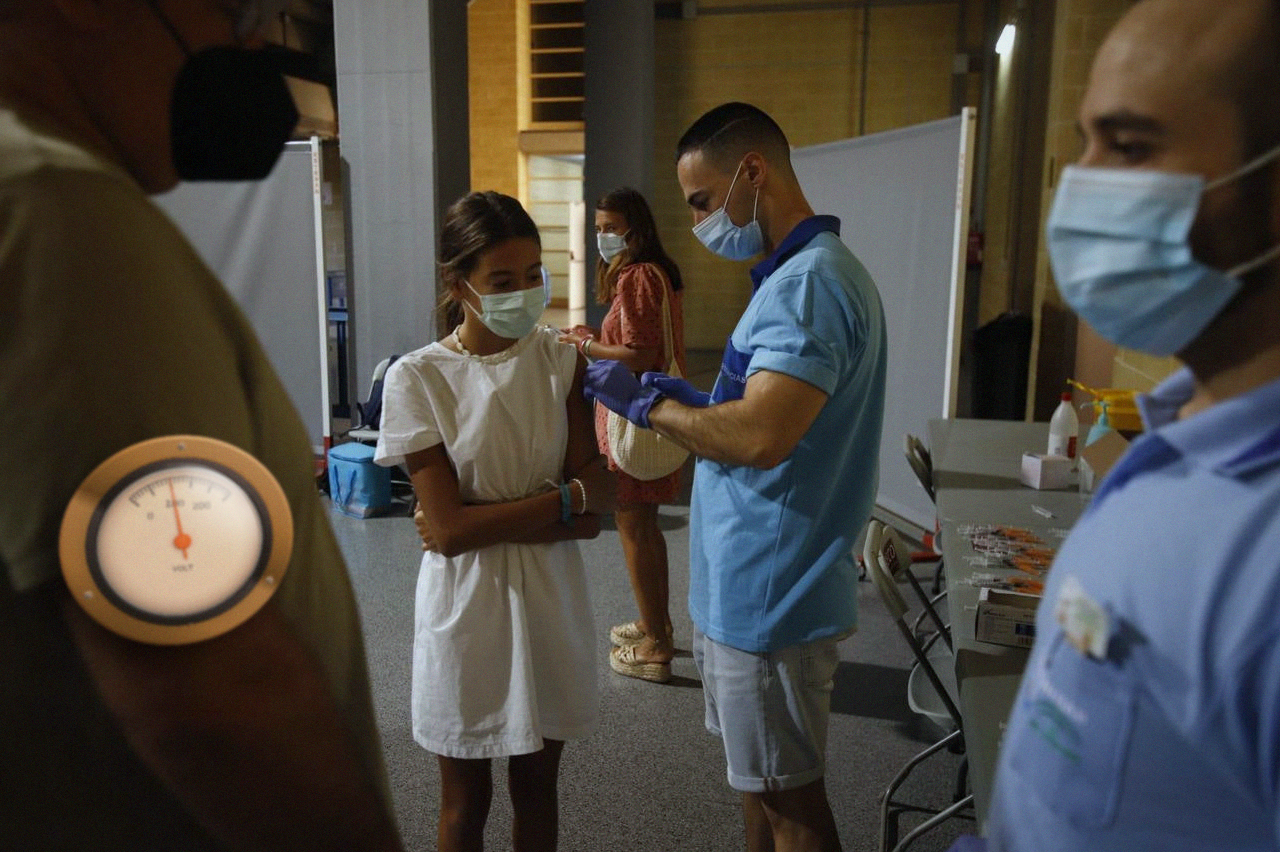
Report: 100V
